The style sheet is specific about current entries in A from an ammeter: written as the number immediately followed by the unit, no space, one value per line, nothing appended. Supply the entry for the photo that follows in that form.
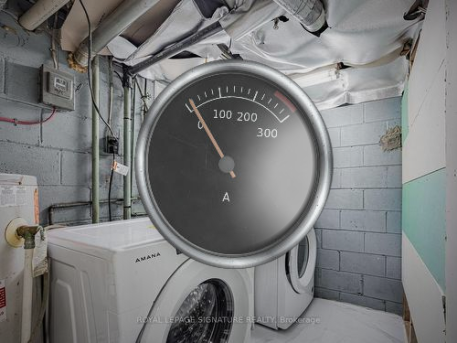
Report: 20A
